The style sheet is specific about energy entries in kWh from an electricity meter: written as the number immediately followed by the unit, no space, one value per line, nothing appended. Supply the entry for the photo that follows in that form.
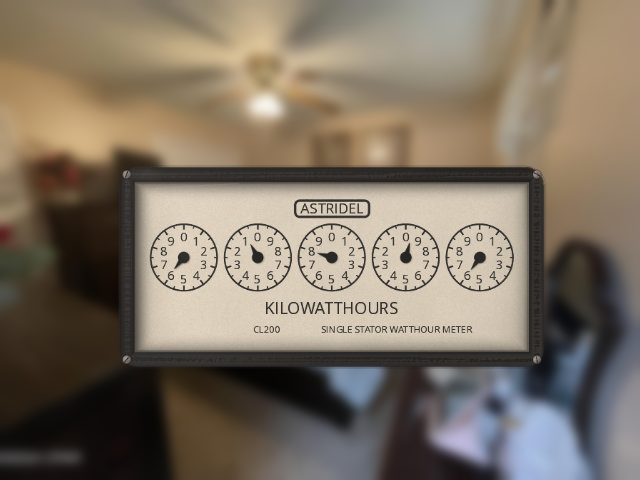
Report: 60796kWh
